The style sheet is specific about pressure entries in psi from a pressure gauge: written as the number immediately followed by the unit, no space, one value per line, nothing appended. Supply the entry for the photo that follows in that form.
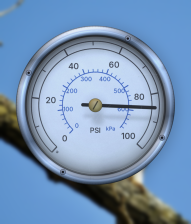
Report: 85psi
